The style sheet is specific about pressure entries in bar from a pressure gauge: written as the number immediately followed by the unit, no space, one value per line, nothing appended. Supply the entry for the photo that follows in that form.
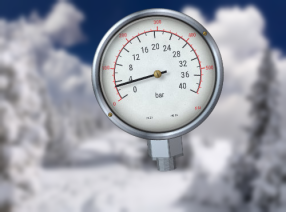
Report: 3bar
